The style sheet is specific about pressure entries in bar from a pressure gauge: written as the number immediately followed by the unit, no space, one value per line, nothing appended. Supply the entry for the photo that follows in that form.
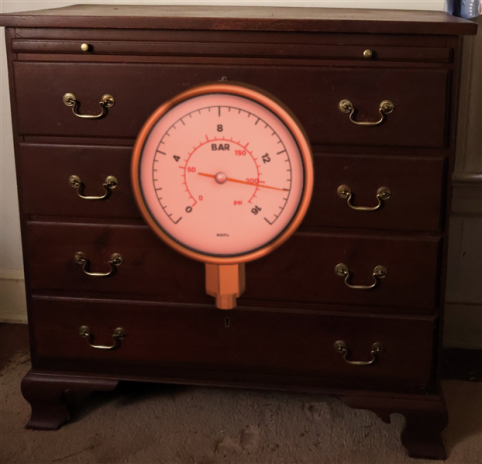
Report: 14bar
